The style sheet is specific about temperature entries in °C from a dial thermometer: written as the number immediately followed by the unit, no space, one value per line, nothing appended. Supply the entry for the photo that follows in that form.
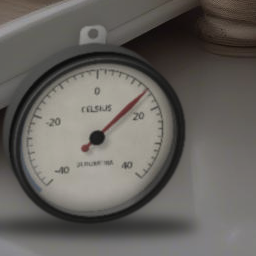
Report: 14°C
